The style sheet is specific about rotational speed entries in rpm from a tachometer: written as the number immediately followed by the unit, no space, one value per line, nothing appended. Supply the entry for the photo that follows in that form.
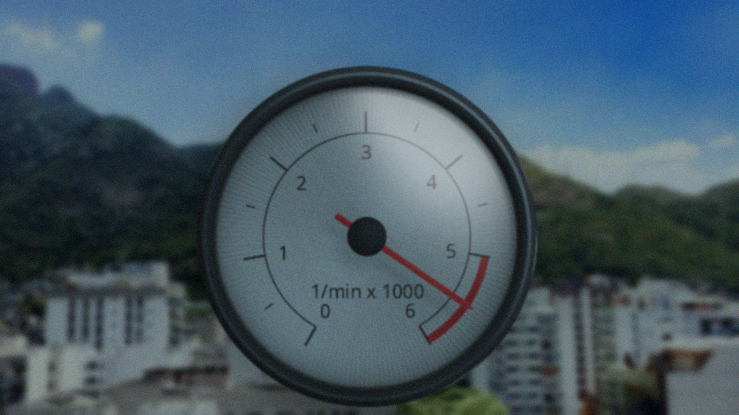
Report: 5500rpm
